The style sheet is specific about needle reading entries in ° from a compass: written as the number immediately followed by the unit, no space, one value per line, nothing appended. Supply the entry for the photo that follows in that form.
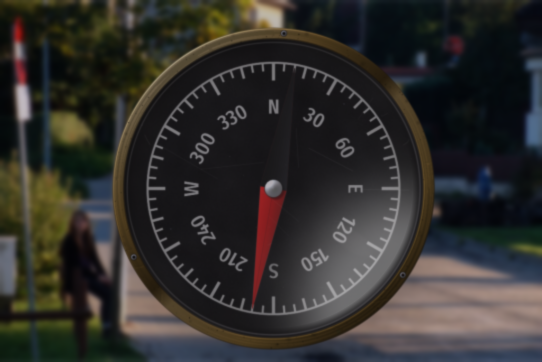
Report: 190°
